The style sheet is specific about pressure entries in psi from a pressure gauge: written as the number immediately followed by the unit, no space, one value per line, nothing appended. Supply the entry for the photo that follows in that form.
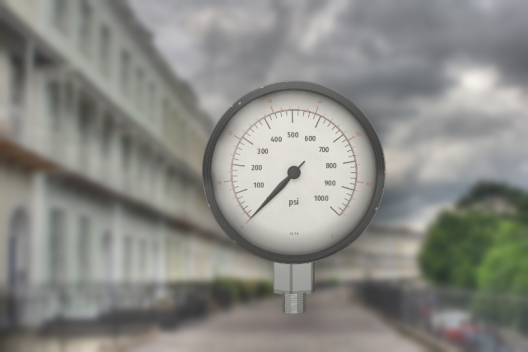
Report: 0psi
